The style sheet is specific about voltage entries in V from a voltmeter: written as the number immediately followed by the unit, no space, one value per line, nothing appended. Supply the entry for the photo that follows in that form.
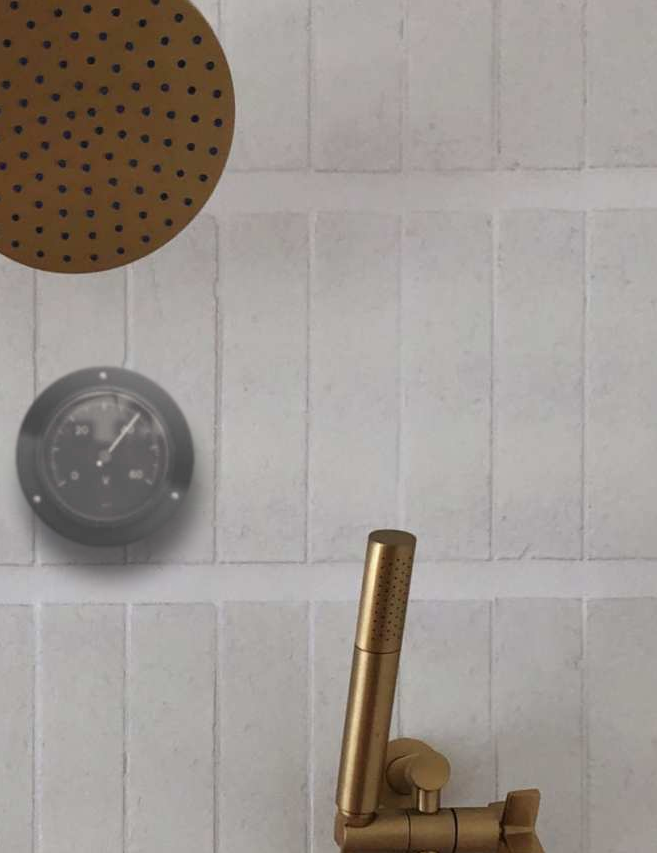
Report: 40V
